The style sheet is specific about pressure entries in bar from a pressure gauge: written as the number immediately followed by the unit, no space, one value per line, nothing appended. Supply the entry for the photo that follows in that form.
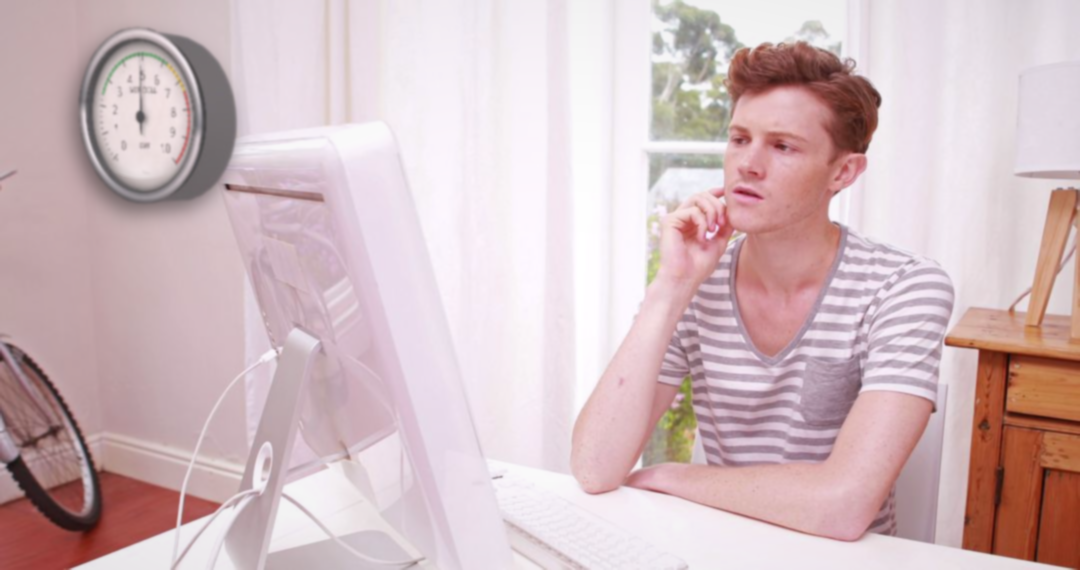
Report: 5bar
